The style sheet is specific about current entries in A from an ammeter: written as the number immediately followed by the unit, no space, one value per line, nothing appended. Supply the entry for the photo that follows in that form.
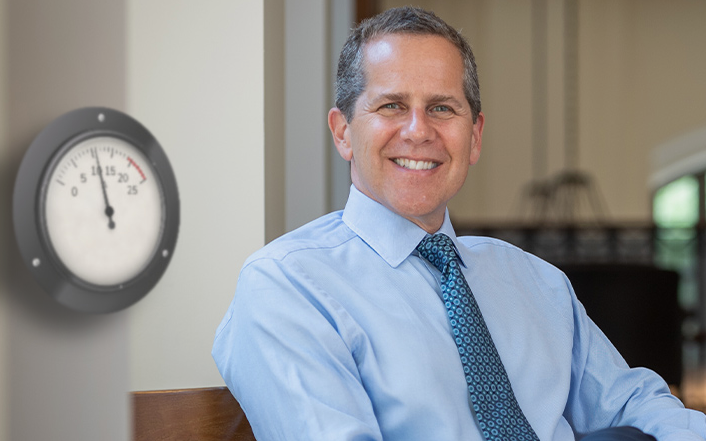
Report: 10A
